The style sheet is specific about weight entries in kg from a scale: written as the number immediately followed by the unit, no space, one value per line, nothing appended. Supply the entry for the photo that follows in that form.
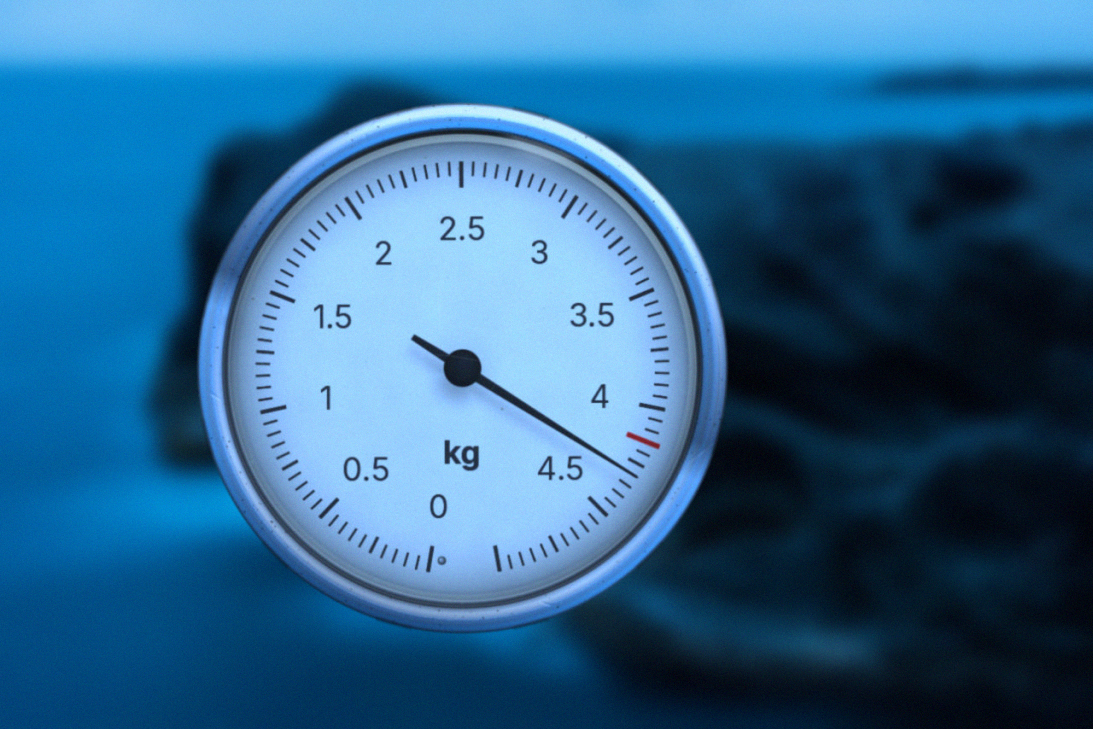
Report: 4.3kg
